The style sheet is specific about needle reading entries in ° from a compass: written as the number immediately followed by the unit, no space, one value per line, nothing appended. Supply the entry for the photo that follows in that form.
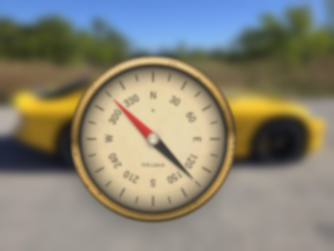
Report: 315°
